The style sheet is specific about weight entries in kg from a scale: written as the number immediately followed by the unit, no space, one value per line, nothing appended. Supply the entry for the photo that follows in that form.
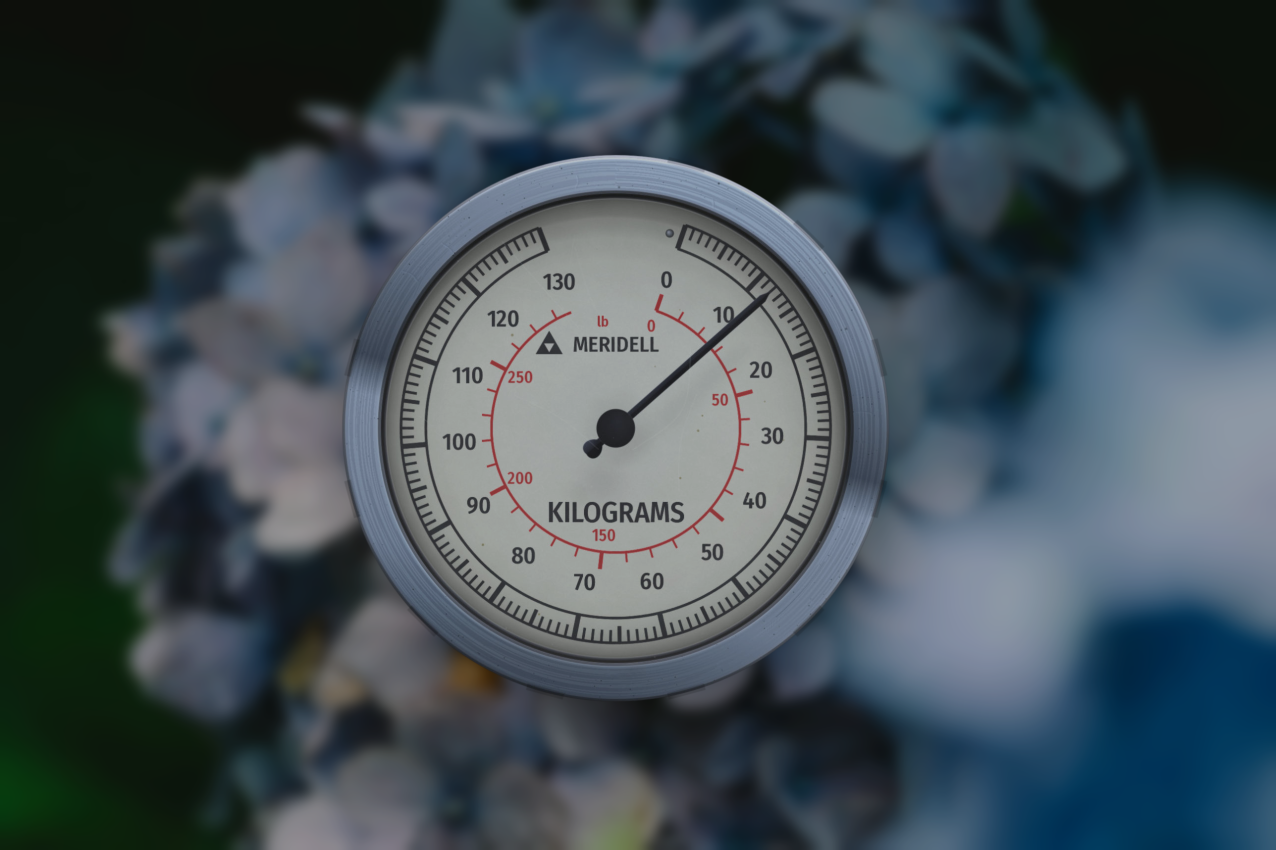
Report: 12kg
